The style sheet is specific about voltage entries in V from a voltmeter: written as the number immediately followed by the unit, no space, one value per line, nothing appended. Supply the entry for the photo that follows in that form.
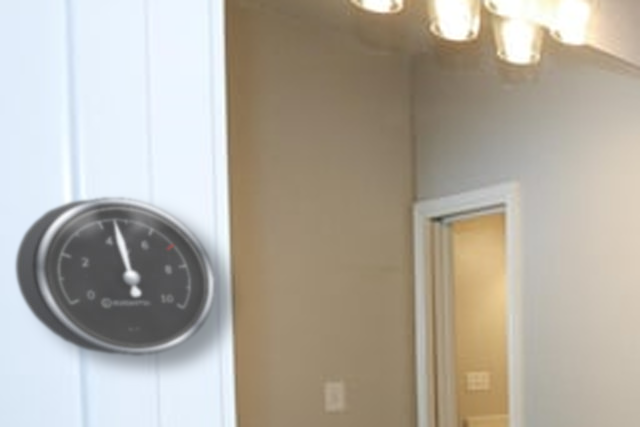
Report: 4.5V
